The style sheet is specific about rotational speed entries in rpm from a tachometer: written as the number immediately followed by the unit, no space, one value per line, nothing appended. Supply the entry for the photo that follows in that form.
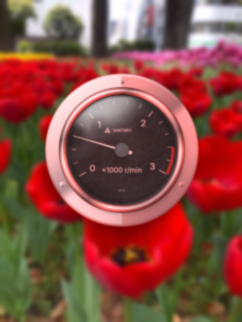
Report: 600rpm
